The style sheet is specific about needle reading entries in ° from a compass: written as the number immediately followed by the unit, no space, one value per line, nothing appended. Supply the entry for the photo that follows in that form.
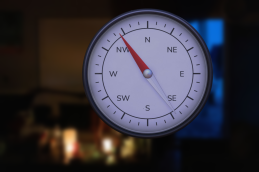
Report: 325°
